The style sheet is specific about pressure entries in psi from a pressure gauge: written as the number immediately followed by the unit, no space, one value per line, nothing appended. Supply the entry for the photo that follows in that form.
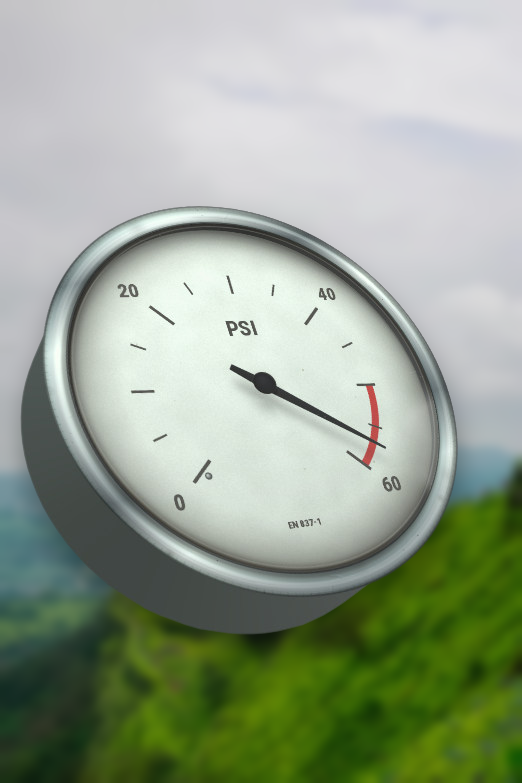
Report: 57.5psi
